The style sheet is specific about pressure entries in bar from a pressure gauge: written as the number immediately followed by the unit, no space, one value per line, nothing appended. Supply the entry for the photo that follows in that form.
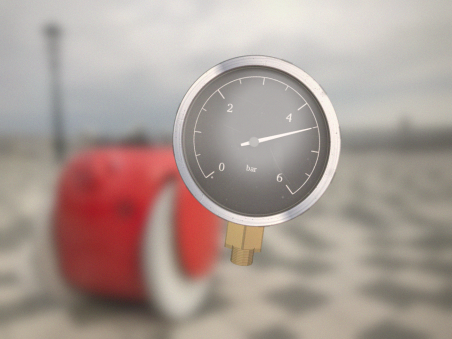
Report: 4.5bar
